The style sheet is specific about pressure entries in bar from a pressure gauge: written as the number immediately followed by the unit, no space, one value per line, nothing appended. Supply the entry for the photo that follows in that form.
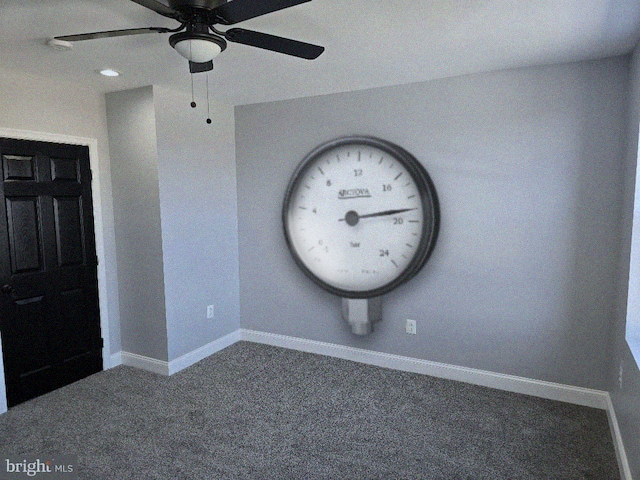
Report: 19bar
